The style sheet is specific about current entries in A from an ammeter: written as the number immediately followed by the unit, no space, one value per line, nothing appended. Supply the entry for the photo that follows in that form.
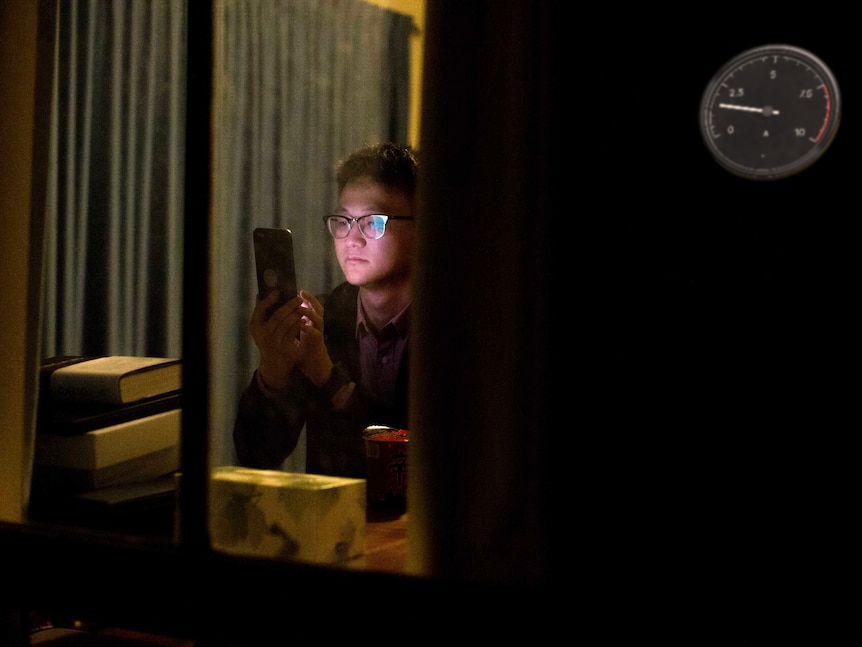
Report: 1.5A
